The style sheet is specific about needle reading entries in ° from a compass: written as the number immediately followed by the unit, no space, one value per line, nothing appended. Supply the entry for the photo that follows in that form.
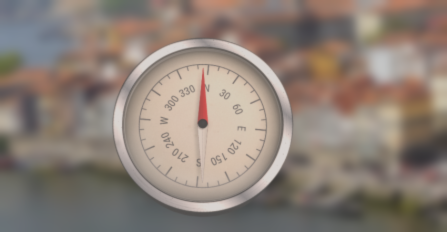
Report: 355°
